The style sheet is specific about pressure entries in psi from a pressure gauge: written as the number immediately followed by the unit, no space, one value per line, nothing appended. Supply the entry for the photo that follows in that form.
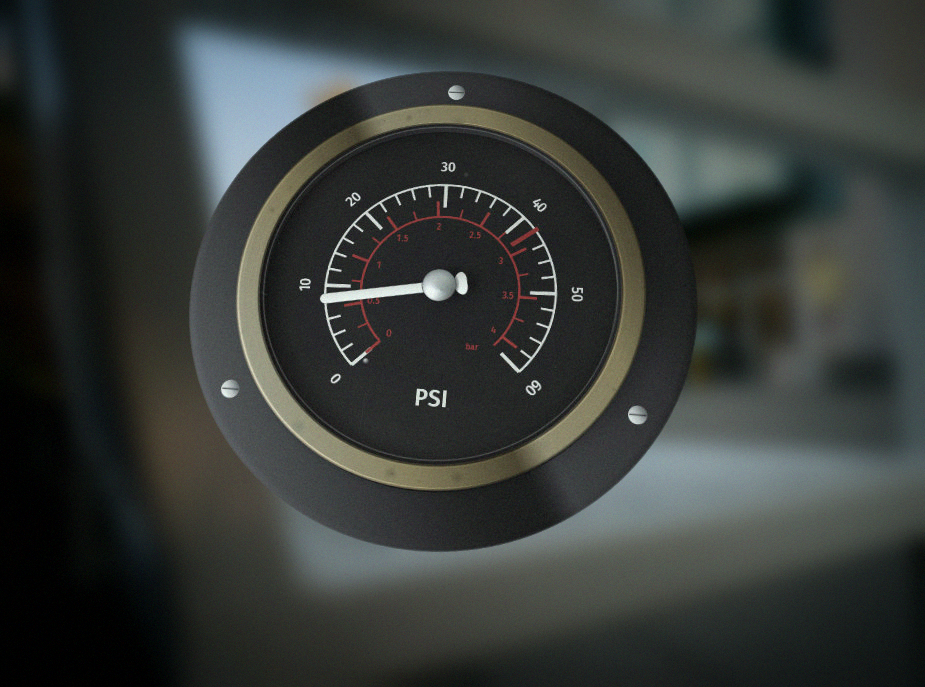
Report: 8psi
